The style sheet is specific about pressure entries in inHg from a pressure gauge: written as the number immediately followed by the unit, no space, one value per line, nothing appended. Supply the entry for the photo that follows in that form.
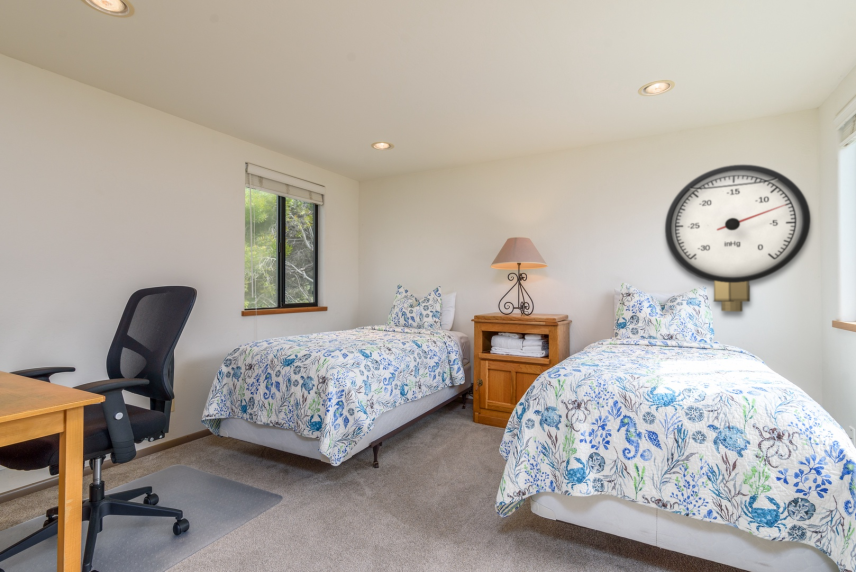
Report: -7.5inHg
